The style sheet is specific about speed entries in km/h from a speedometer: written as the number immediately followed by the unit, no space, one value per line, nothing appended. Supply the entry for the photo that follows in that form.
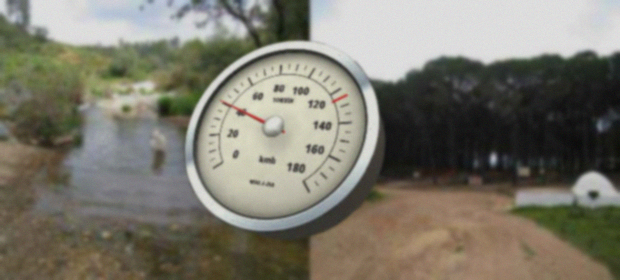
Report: 40km/h
